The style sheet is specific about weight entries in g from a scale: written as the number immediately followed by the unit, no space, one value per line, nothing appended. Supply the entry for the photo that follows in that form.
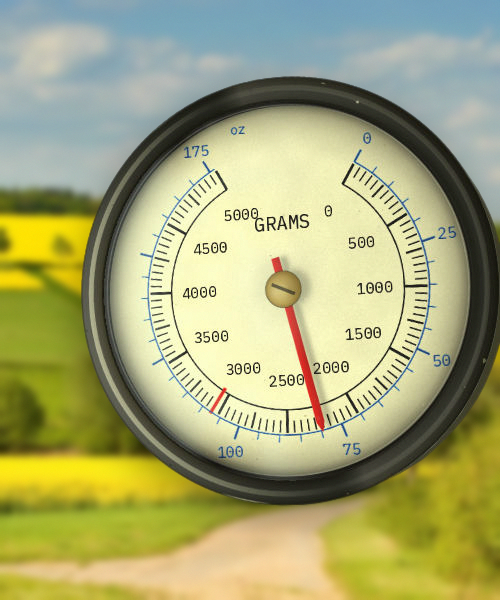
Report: 2250g
